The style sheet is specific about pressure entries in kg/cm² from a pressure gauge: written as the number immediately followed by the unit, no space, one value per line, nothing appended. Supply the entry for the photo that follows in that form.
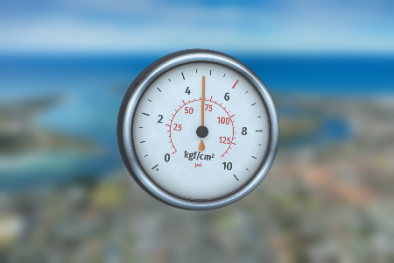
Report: 4.75kg/cm²
